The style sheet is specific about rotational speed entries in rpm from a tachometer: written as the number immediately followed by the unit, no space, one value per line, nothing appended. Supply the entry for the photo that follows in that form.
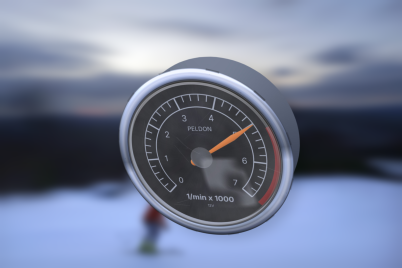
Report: 5000rpm
